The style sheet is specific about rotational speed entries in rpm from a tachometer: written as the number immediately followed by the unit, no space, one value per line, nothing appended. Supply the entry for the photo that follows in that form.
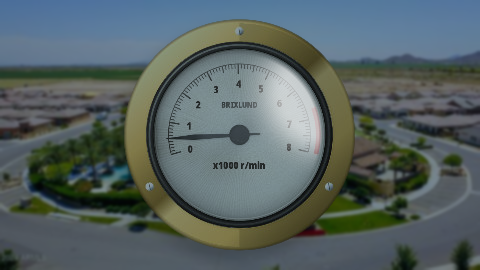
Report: 500rpm
